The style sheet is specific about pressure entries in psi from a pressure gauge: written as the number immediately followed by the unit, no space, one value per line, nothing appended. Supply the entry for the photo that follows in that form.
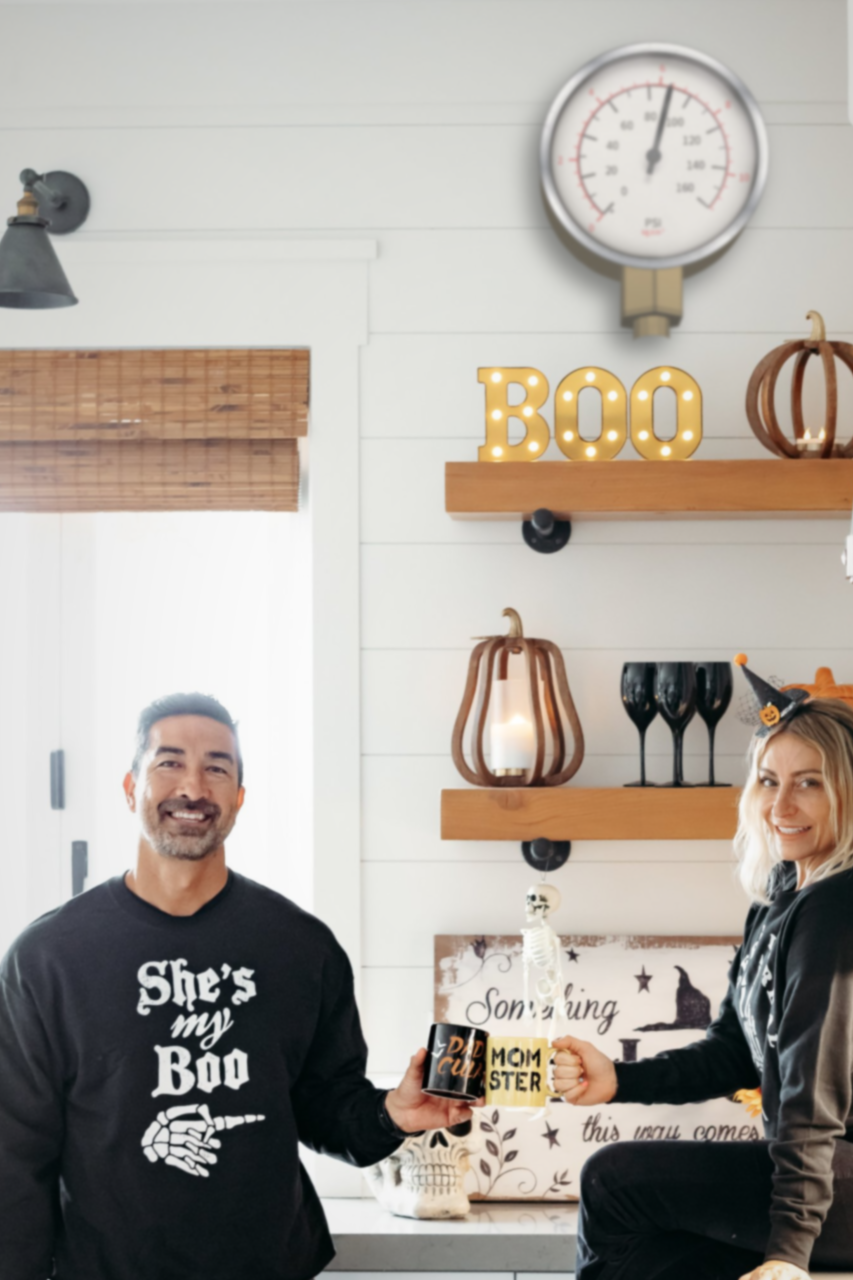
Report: 90psi
